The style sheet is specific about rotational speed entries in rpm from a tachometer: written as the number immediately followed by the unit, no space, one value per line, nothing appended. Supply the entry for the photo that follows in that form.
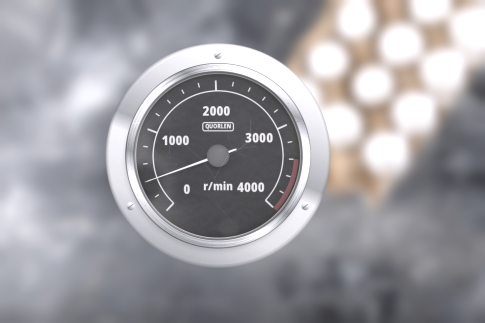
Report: 400rpm
